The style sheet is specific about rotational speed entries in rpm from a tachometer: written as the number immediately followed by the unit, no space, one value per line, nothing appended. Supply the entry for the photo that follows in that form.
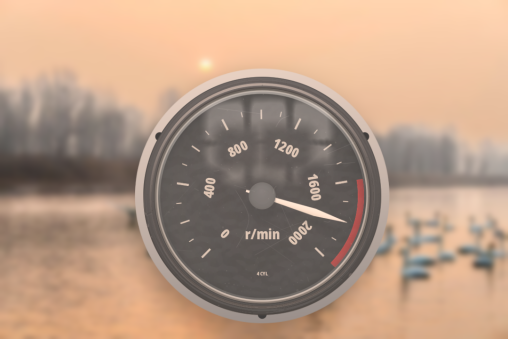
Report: 1800rpm
